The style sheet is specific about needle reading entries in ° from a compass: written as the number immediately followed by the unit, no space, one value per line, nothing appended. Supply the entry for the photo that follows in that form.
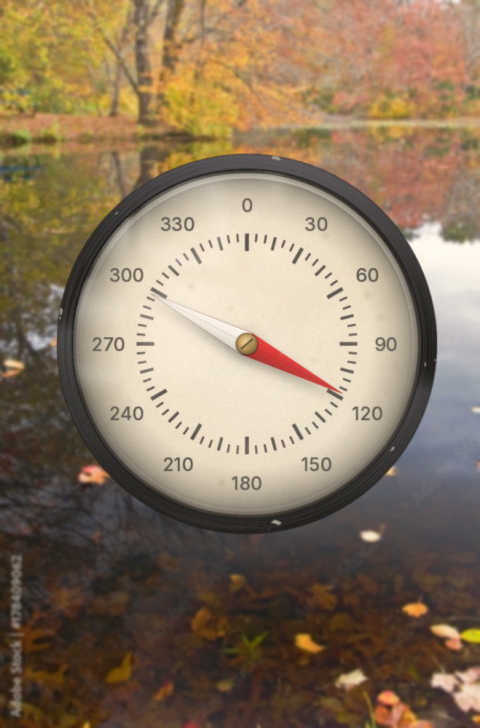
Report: 117.5°
